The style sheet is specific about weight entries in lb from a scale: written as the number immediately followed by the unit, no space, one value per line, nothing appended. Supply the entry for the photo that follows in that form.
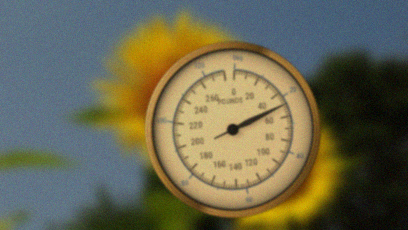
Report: 50lb
